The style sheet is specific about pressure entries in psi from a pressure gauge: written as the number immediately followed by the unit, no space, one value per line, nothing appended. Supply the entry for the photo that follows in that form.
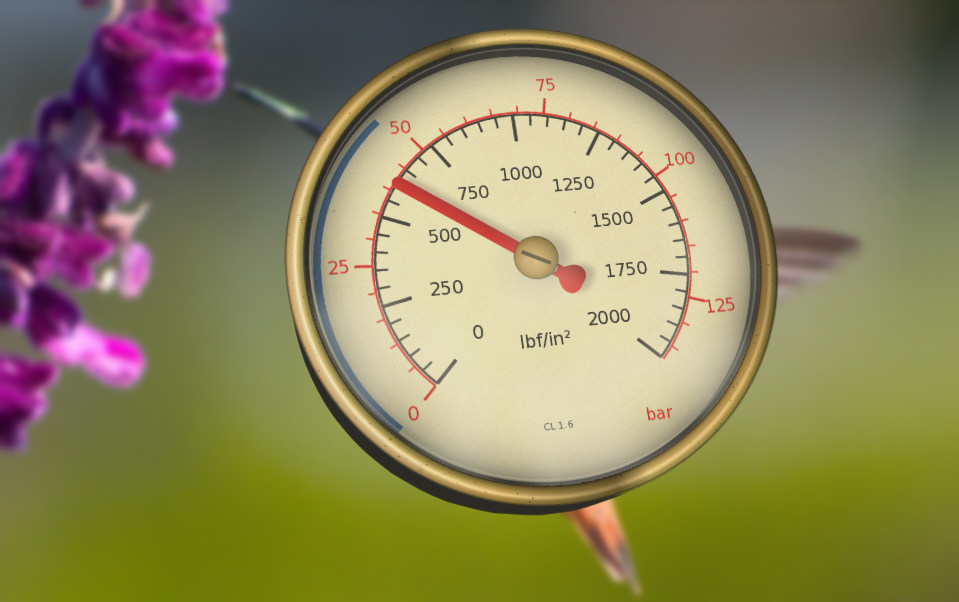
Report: 600psi
